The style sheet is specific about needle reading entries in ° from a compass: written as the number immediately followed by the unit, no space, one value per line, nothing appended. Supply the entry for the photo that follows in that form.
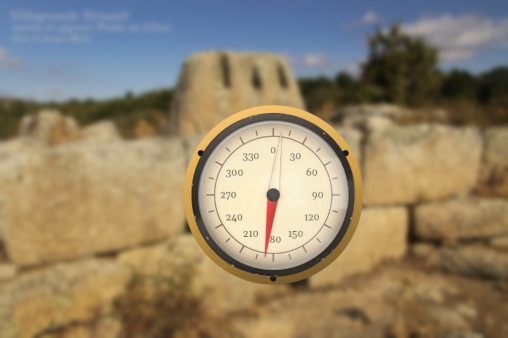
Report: 187.5°
